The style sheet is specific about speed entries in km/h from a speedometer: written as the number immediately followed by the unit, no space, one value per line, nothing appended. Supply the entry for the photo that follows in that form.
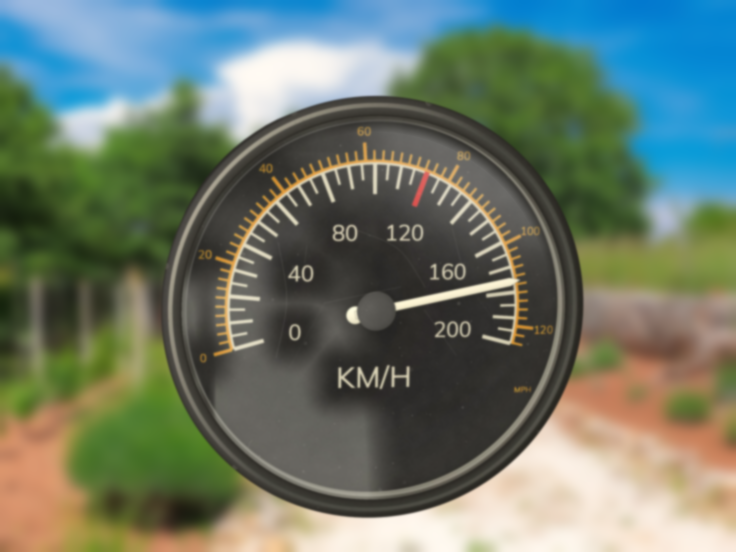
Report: 175km/h
